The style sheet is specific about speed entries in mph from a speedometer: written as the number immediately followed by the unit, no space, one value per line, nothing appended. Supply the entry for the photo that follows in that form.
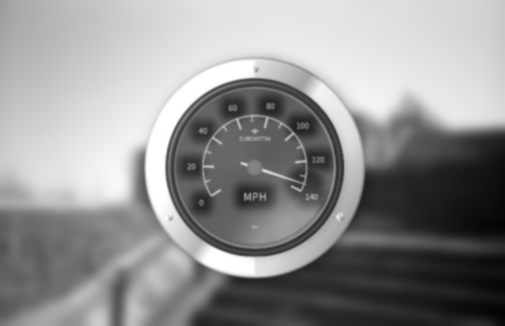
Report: 135mph
